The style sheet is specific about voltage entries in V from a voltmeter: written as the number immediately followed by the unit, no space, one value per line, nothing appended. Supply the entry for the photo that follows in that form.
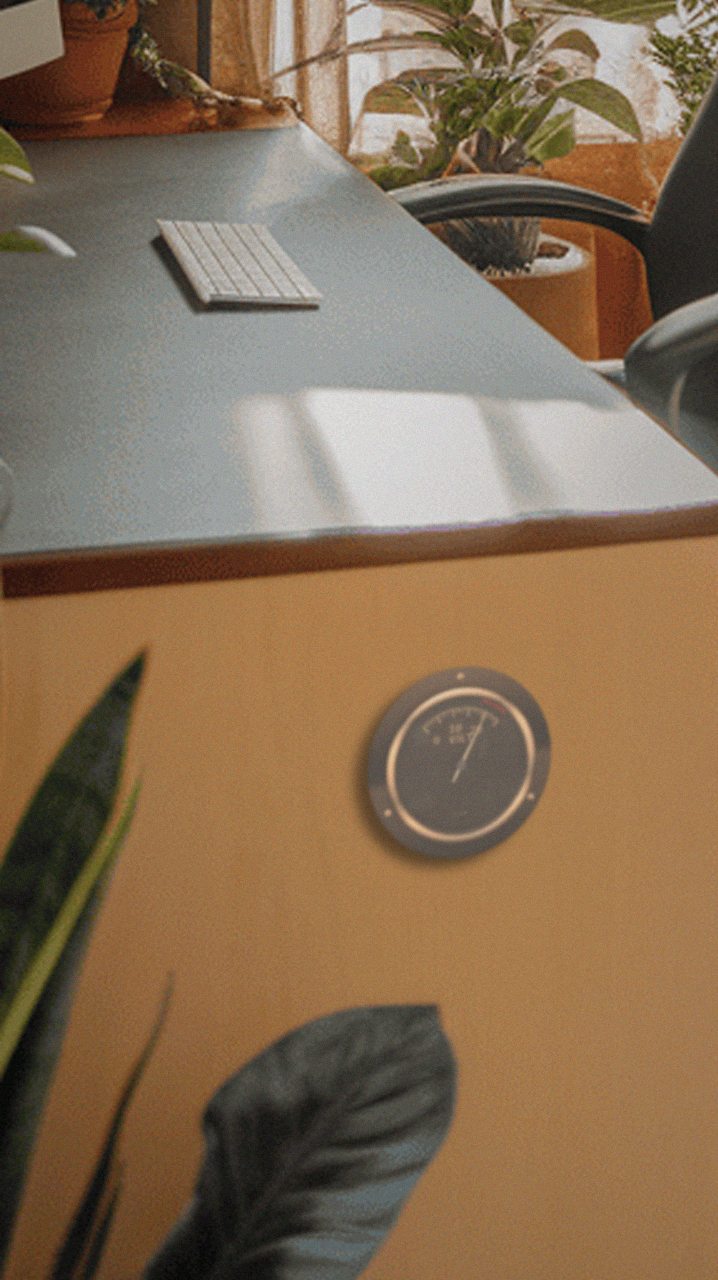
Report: 20V
